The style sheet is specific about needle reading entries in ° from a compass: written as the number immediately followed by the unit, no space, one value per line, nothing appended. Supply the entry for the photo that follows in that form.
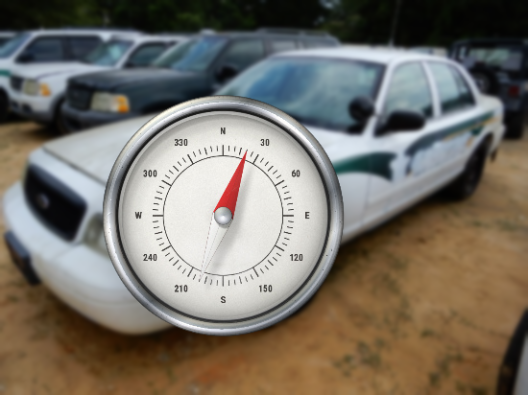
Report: 20°
